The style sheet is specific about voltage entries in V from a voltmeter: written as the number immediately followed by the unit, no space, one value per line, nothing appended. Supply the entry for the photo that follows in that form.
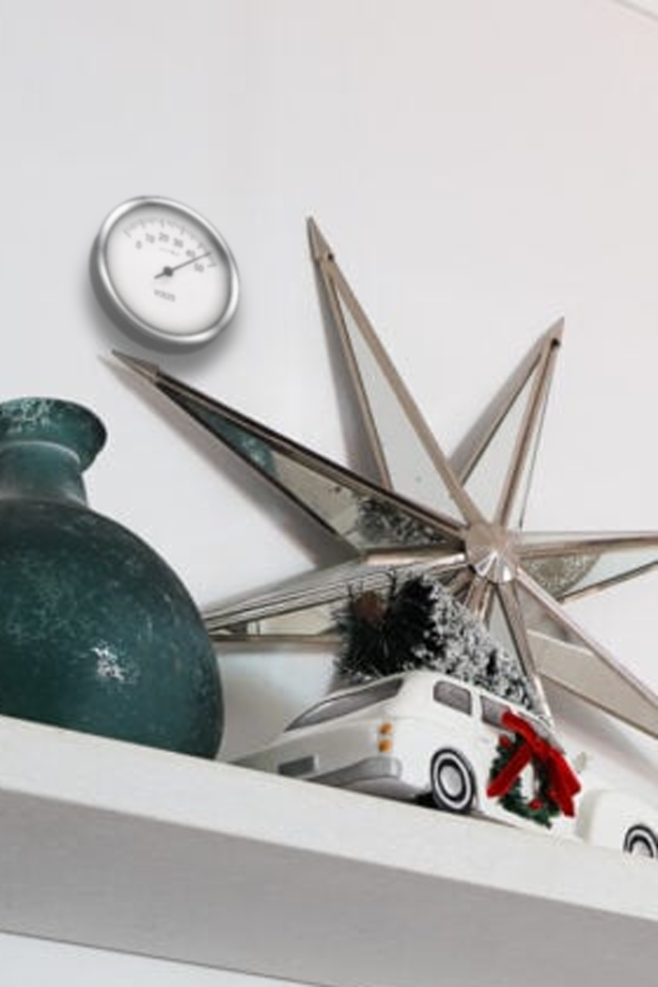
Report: 45V
